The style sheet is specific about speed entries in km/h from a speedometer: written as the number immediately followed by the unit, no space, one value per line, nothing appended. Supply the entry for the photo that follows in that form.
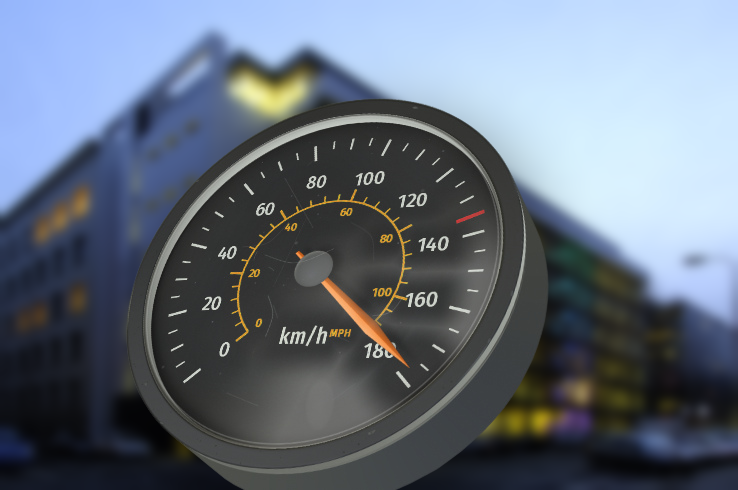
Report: 177.5km/h
